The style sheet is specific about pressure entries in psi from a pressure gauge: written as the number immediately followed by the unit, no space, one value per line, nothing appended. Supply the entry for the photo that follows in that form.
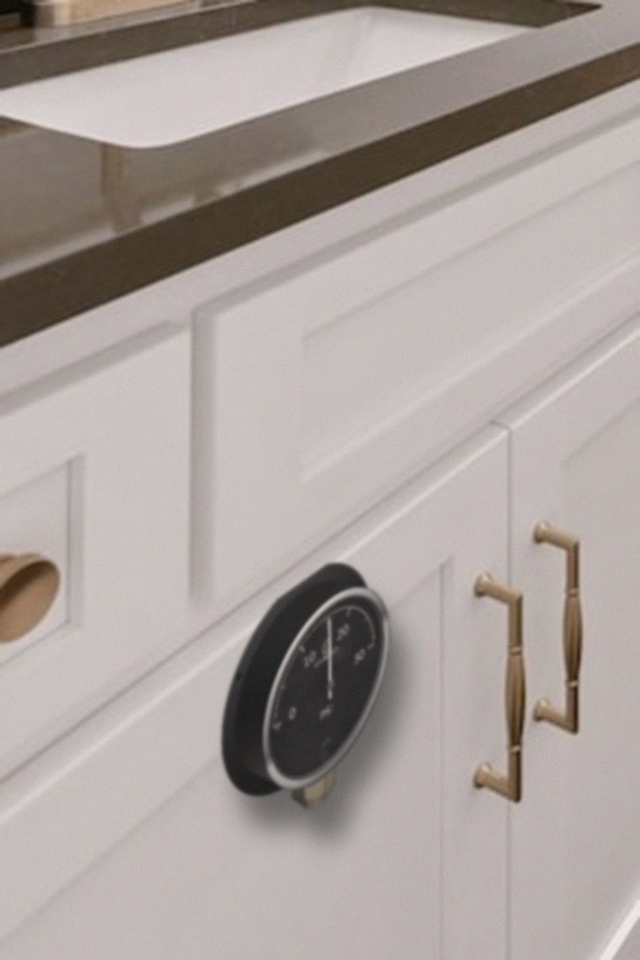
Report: 15psi
